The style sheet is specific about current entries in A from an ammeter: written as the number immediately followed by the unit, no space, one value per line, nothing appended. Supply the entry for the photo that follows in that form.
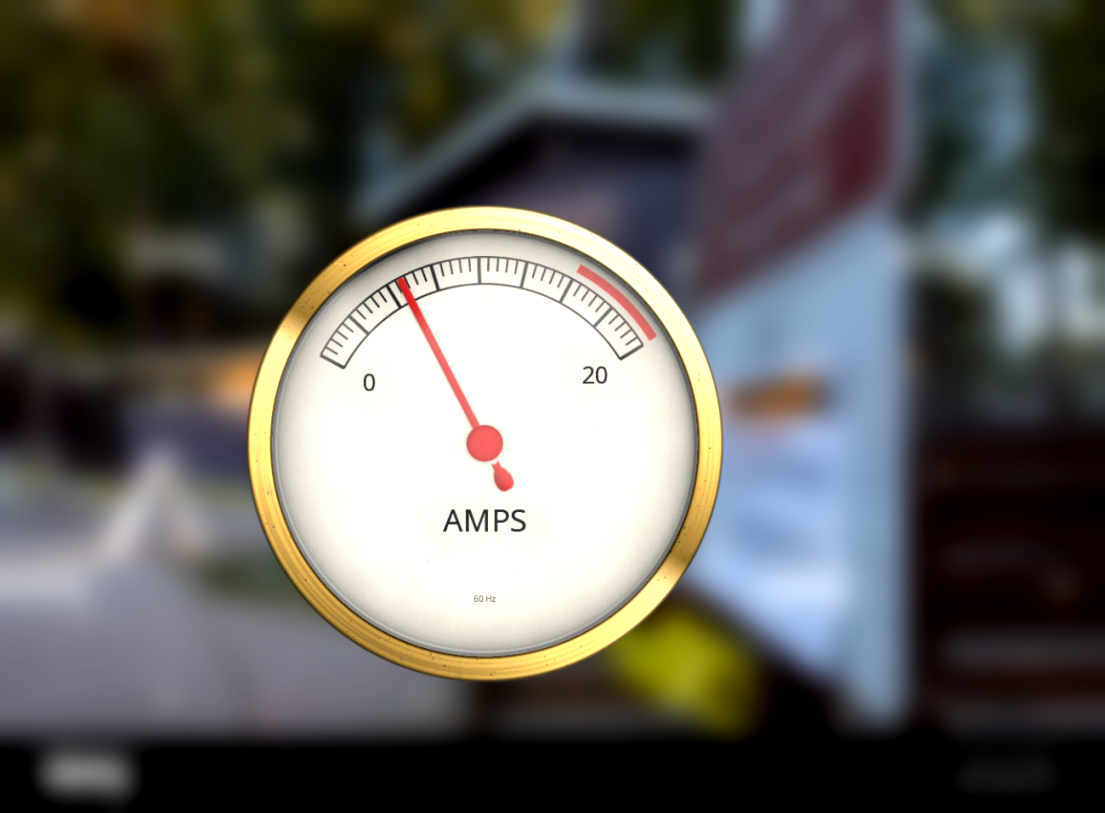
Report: 5.75A
